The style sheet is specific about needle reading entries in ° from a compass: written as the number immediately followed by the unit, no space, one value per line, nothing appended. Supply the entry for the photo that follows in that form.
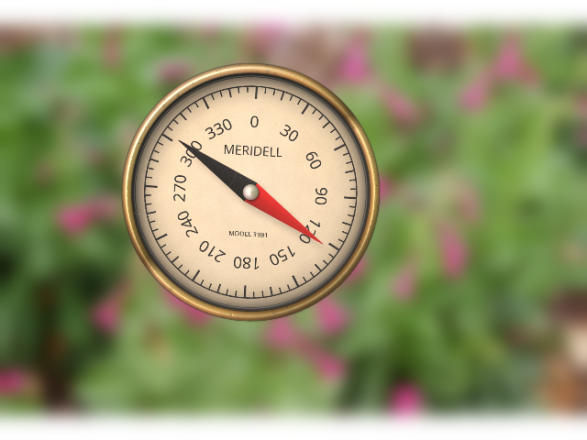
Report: 122.5°
